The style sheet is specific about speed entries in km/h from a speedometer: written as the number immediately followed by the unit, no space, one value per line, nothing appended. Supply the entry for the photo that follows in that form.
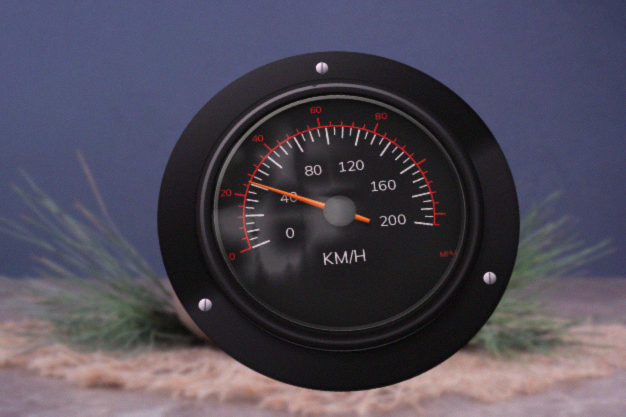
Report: 40km/h
